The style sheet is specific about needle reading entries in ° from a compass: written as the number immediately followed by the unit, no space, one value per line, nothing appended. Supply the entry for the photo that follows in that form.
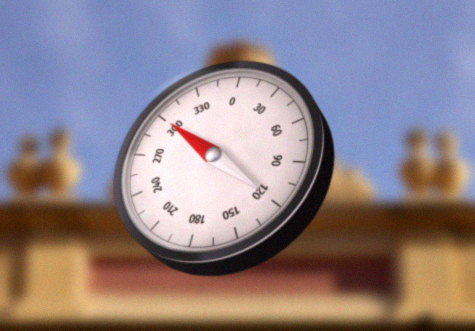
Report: 300°
